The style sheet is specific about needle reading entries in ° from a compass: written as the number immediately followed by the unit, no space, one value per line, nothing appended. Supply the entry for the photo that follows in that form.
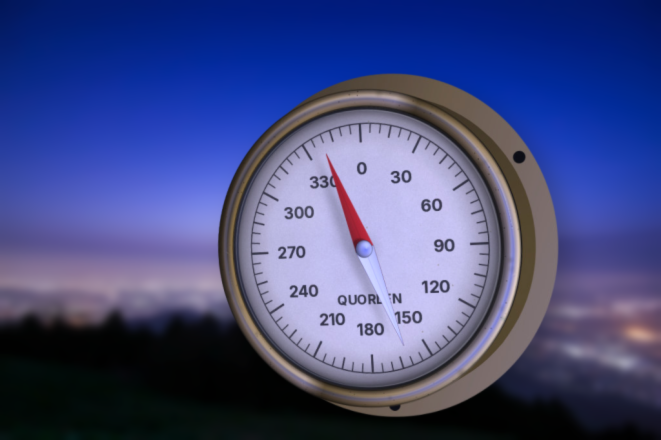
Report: 340°
